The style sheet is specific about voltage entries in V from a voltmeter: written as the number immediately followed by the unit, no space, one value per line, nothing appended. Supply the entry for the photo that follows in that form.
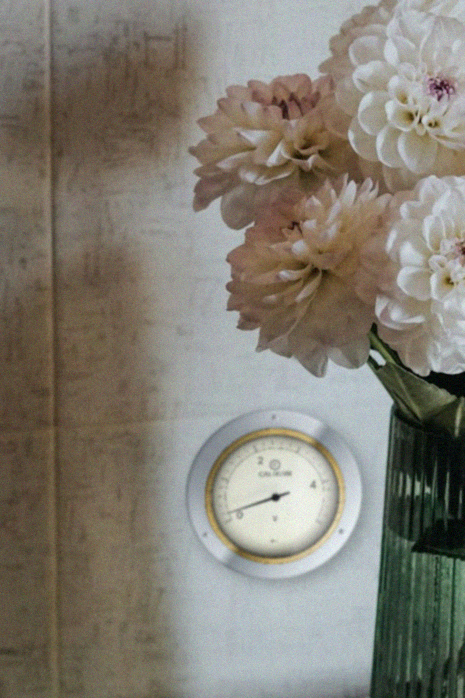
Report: 0.2V
